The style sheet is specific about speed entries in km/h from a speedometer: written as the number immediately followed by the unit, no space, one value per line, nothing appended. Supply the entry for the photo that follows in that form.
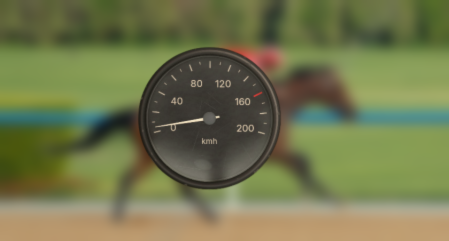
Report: 5km/h
